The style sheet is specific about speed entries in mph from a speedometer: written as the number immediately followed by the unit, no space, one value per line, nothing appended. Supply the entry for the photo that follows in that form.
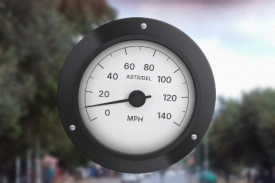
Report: 10mph
